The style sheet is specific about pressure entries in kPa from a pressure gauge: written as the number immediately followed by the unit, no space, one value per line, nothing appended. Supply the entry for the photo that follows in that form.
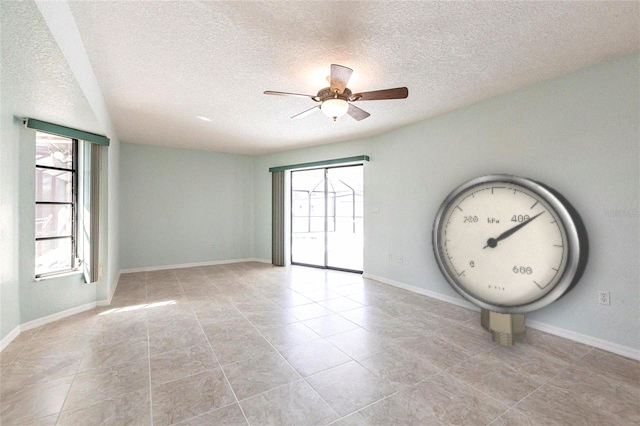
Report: 425kPa
